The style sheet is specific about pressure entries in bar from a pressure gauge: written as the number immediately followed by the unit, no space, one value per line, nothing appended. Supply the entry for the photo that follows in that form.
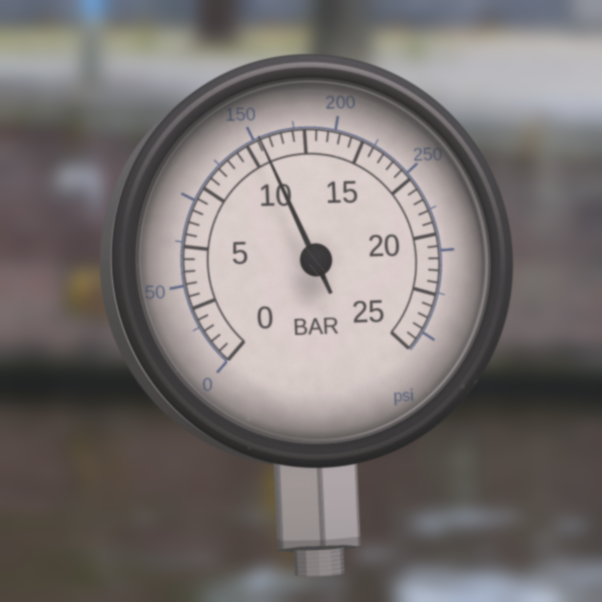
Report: 10.5bar
